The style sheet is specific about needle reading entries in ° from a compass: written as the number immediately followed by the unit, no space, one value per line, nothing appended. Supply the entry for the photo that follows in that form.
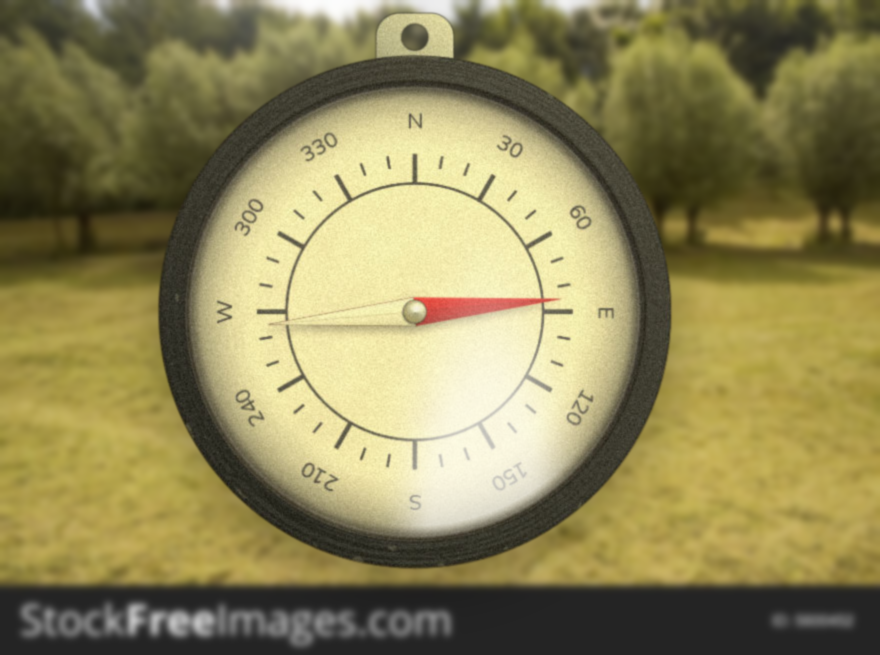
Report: 85°
